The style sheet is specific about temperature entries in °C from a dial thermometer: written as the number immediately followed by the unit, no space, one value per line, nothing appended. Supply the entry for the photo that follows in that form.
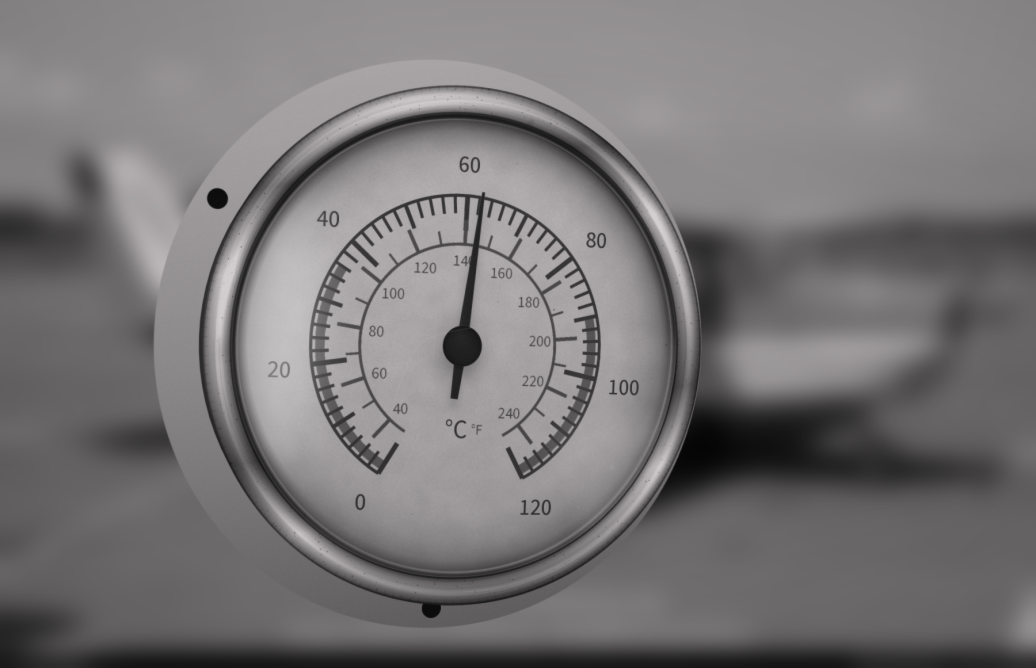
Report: 62°C
